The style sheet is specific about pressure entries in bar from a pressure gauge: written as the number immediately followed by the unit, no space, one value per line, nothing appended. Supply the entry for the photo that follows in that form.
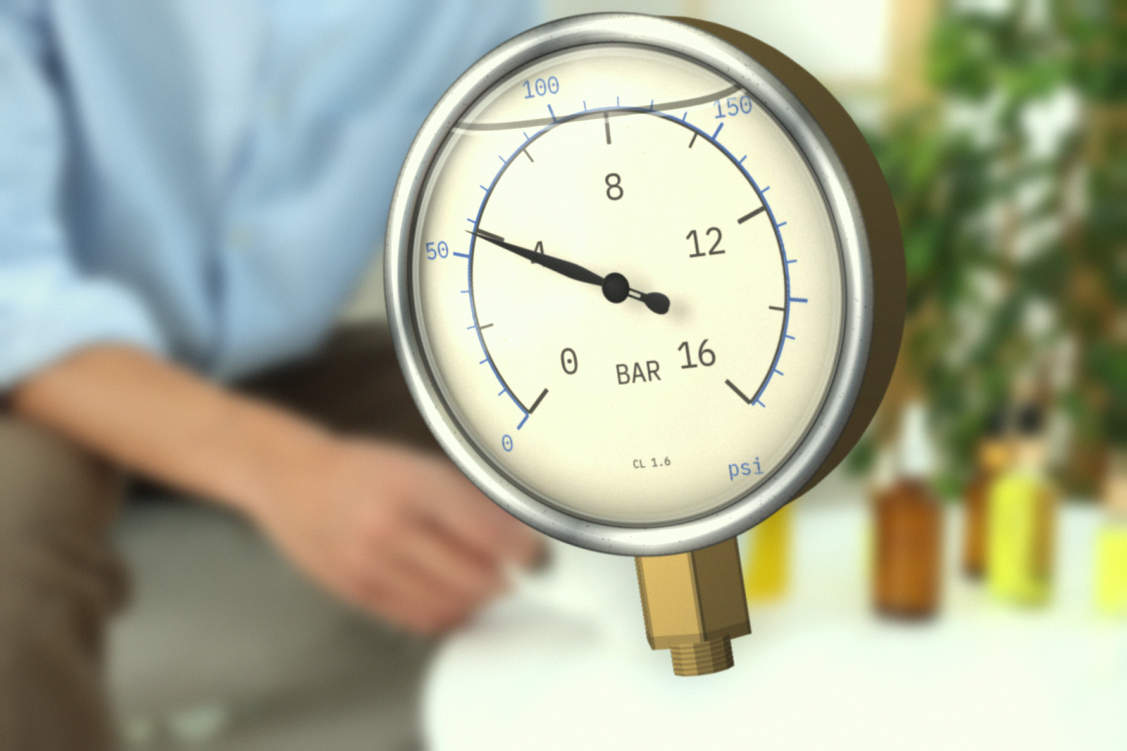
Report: 4bar
